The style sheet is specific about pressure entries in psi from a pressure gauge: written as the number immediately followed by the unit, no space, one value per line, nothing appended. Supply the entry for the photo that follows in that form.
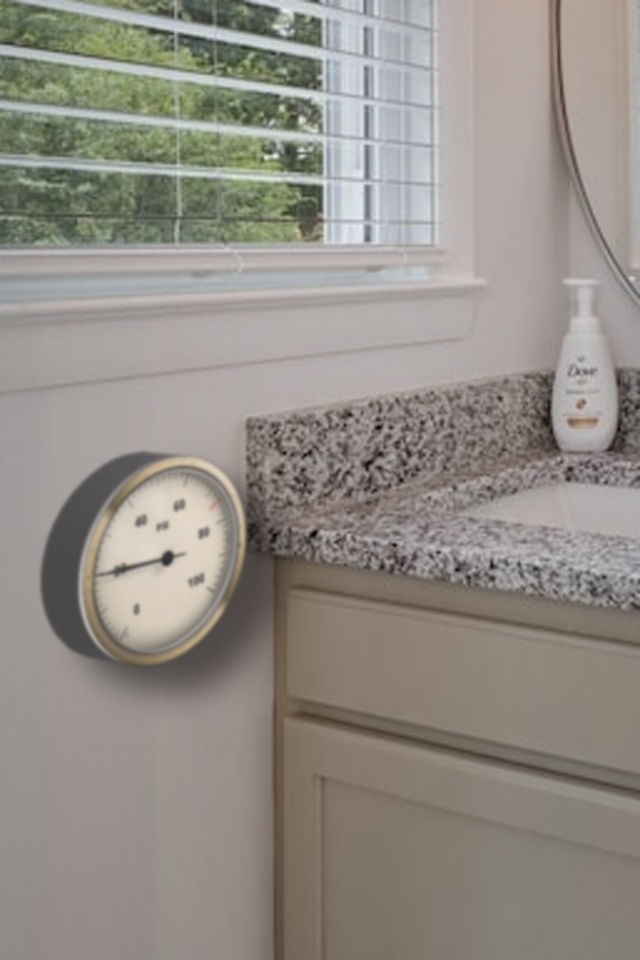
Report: 20psi
